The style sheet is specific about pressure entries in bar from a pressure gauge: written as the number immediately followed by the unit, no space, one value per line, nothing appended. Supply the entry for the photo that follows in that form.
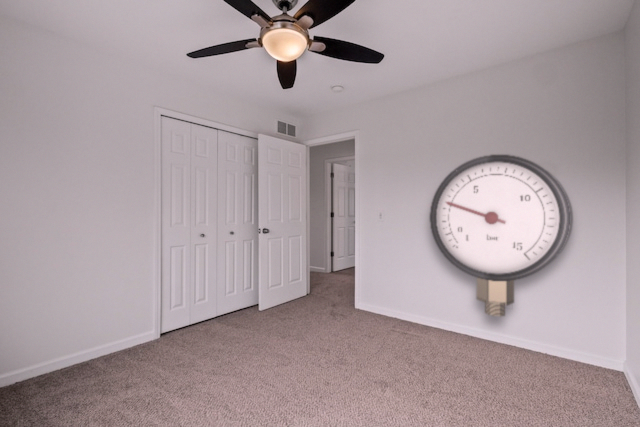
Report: 2.5bar
